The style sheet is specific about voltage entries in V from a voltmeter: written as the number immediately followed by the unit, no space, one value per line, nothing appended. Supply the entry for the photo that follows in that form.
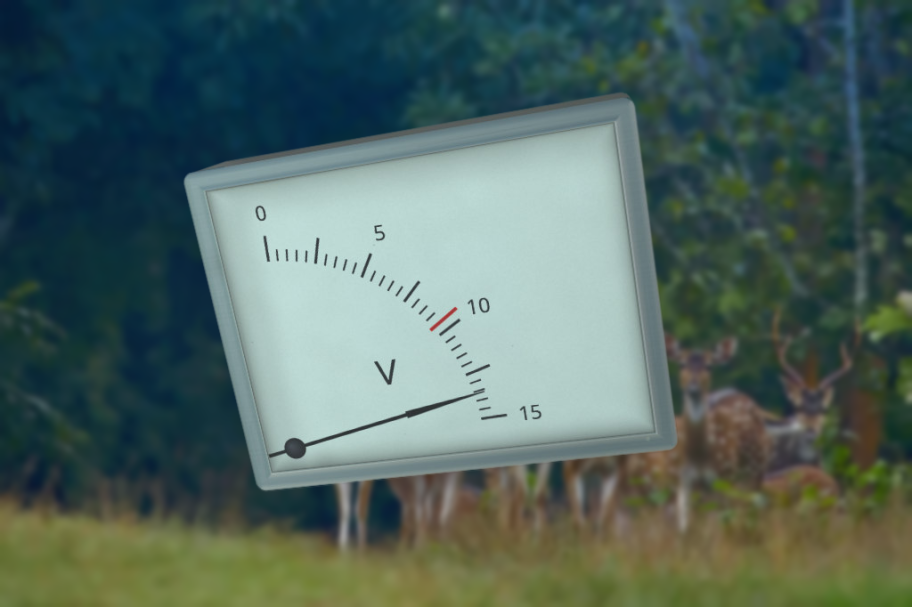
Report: 13.5V
